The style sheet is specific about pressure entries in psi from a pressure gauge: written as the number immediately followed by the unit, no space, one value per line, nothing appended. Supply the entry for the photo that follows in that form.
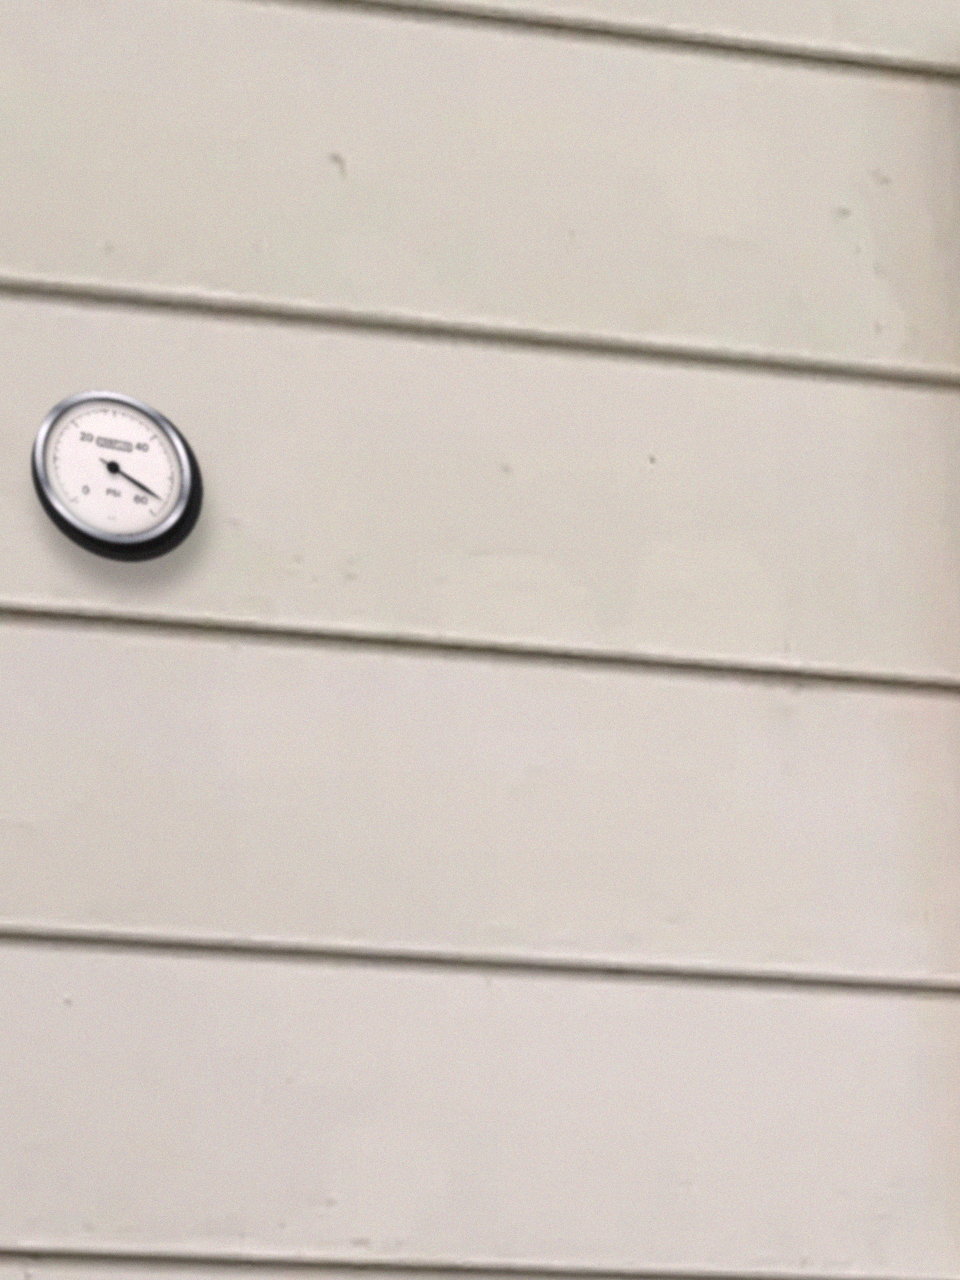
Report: 56psi
